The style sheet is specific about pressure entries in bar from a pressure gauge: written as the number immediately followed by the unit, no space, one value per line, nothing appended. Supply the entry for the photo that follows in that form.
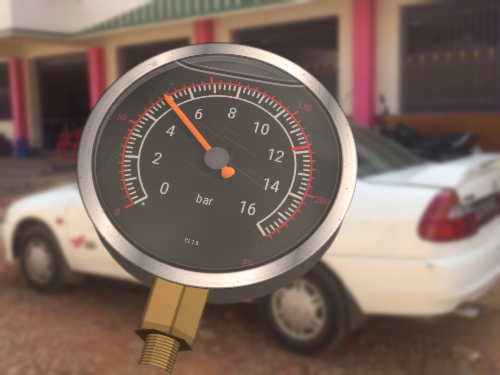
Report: 5bar
